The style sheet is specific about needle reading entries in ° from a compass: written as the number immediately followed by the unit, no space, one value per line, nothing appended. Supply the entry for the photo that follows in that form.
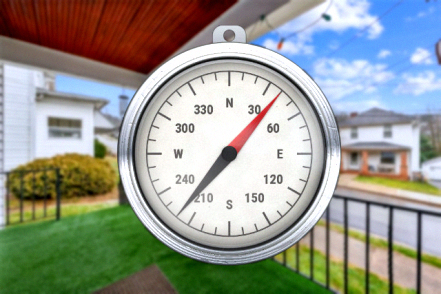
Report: 40°
